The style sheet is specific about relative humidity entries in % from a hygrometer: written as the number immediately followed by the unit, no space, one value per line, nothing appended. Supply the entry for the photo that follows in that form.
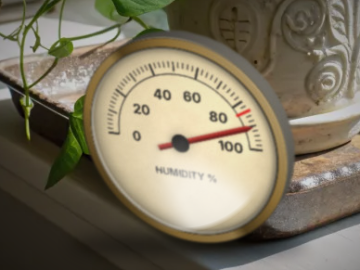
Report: 90%
